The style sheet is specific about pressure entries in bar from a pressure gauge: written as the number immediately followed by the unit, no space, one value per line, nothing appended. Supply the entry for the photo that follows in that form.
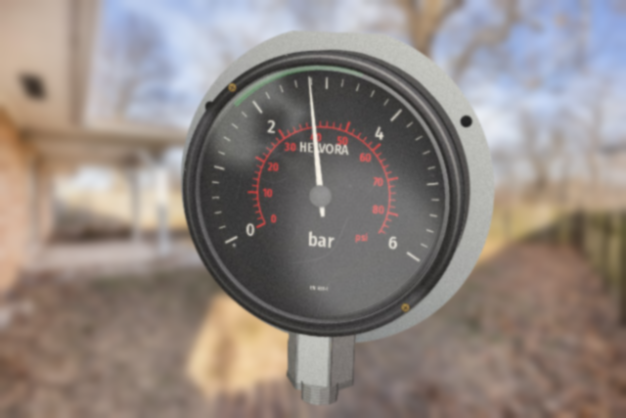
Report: 2.8bar
